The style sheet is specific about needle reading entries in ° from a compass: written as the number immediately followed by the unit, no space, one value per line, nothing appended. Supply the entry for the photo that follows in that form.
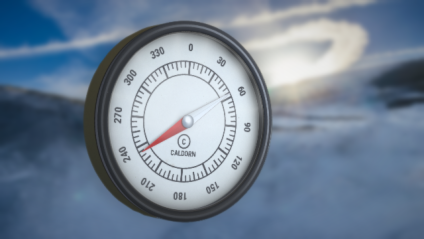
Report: 235°
